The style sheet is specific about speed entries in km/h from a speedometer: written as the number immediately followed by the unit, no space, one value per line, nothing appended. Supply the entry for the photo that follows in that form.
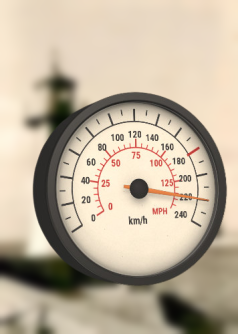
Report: 220km/h
